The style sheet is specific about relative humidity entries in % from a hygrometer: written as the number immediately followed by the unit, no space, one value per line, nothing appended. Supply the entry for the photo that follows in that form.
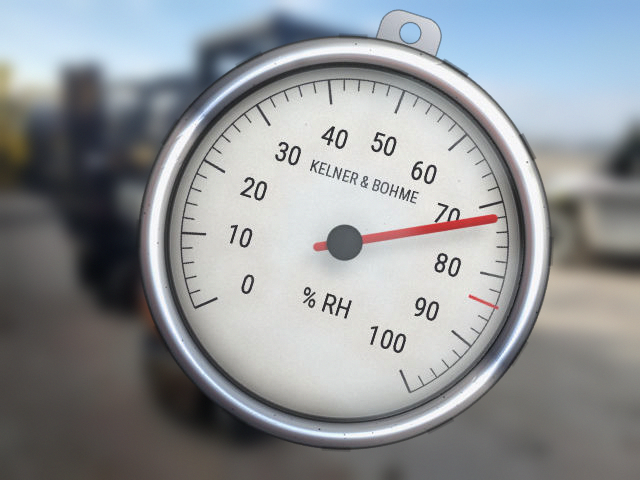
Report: 72%
